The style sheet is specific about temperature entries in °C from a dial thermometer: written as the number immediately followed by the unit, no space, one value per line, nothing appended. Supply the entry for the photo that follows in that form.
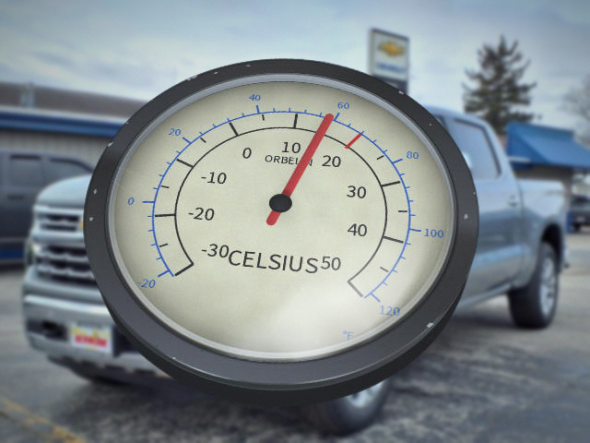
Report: 15°C
